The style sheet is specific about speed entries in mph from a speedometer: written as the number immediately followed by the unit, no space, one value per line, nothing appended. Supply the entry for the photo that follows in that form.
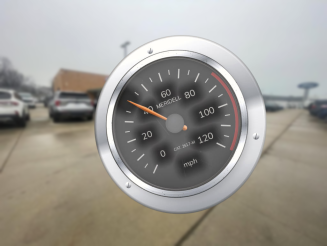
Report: 40mph
